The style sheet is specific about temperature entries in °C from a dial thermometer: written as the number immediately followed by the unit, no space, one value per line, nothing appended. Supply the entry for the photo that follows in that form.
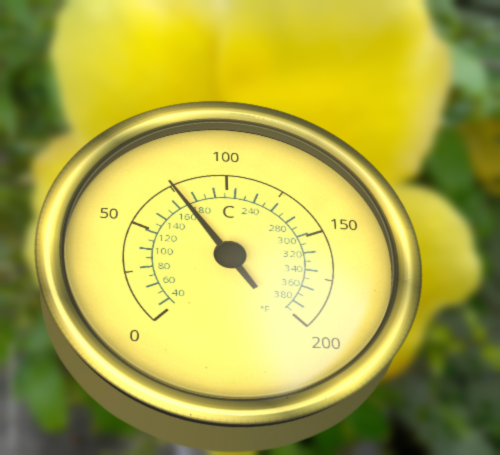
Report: 75°C
